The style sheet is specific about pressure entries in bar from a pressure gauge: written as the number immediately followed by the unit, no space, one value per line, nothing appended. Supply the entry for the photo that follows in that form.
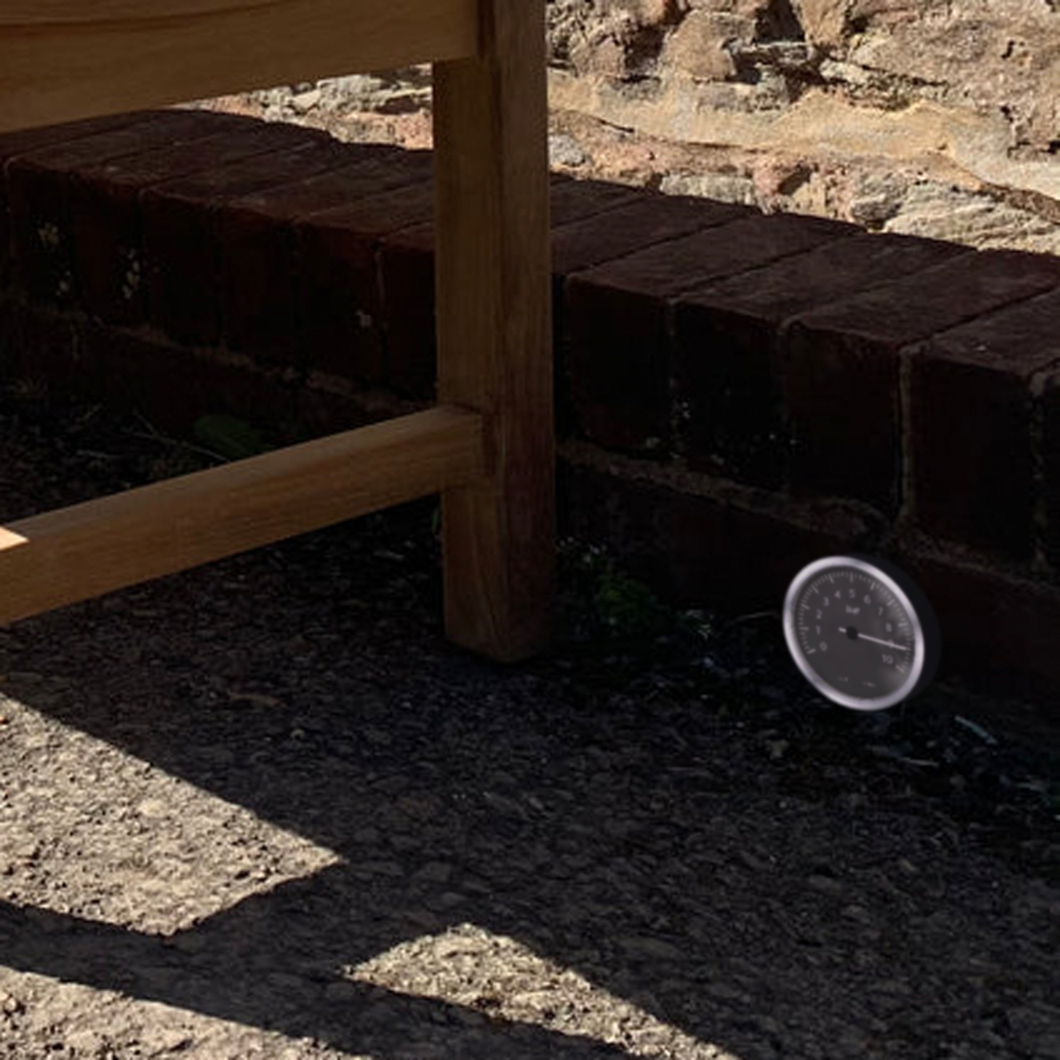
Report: 9bar
